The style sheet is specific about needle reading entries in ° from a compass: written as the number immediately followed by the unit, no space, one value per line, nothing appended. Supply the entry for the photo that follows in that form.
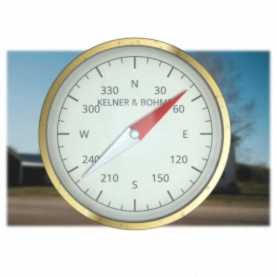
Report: 50°
